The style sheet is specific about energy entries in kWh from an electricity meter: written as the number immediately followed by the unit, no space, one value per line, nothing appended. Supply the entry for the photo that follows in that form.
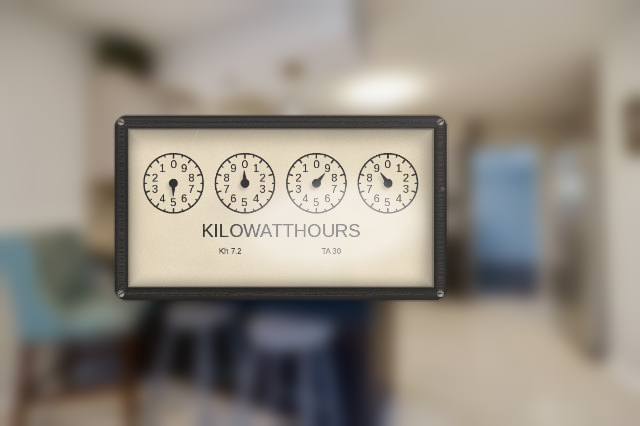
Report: 4989kWh
